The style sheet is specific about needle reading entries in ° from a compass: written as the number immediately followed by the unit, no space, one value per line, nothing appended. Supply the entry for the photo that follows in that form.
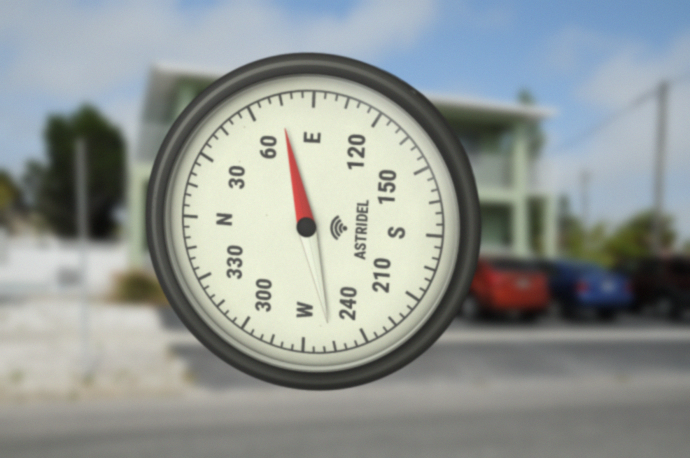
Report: 75°
